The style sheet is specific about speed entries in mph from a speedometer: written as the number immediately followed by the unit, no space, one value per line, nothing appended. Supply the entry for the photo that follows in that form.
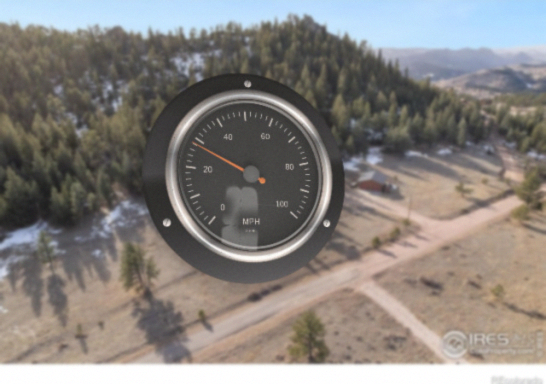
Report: 28mph
